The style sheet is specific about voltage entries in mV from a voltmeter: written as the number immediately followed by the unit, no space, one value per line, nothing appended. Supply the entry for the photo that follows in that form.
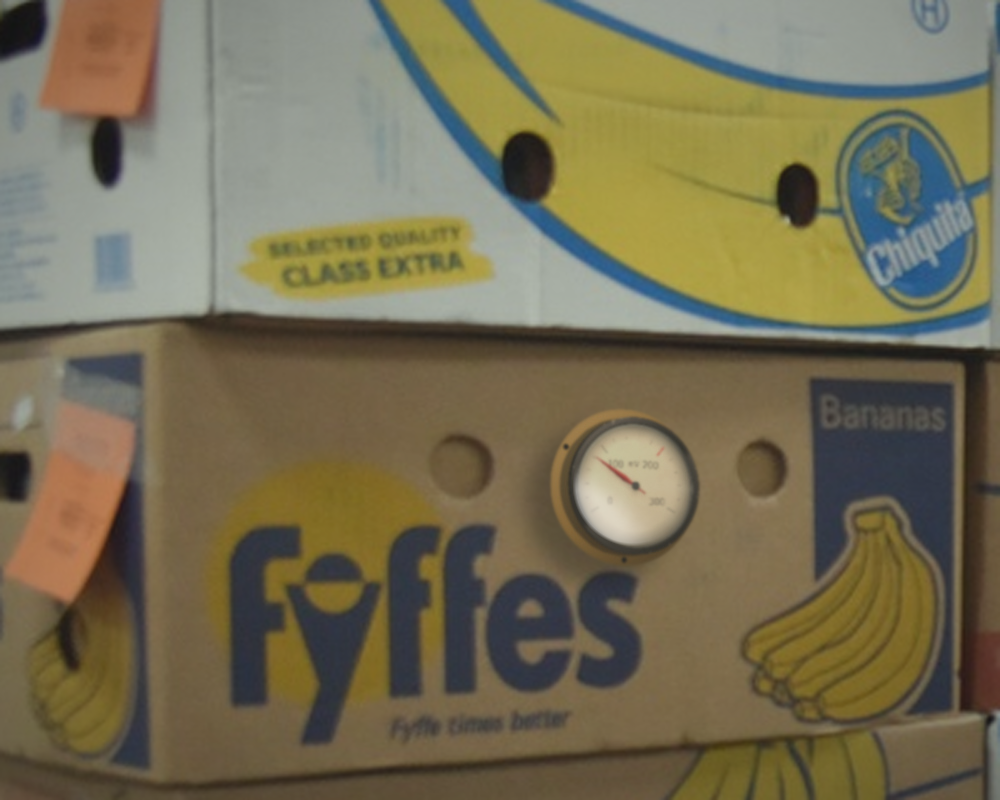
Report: 80mV
